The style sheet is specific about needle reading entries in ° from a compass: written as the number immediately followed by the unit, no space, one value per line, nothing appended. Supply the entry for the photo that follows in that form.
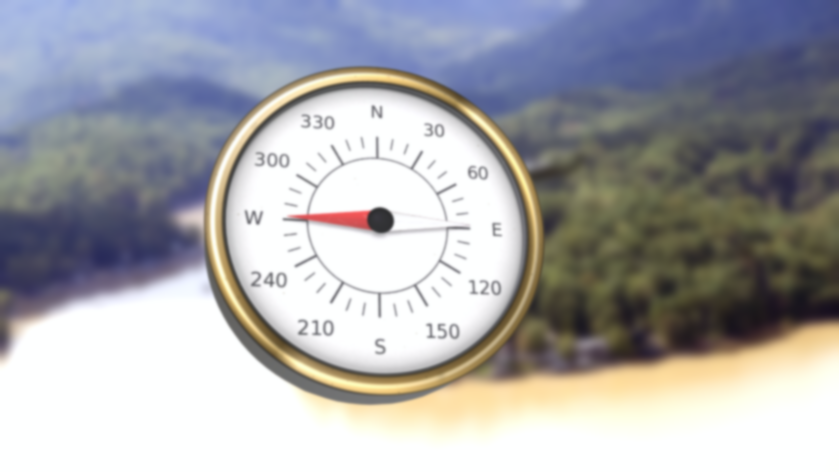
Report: 270°
